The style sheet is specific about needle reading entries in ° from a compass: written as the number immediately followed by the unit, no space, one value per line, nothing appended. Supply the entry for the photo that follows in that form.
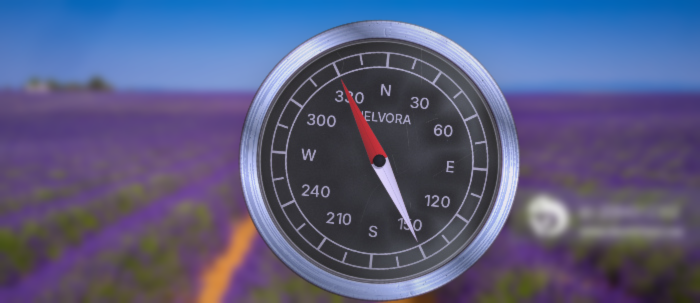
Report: 330°
